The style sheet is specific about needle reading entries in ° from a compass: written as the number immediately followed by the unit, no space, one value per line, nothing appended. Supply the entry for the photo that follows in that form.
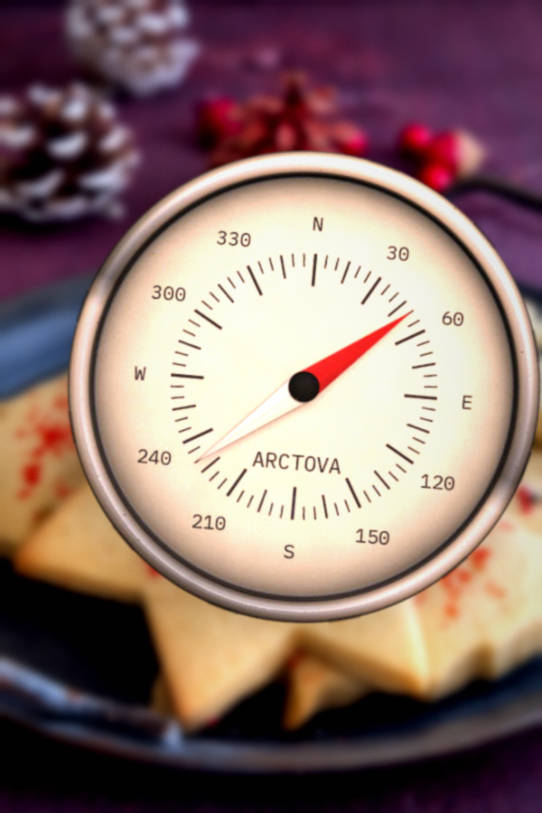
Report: 50°
